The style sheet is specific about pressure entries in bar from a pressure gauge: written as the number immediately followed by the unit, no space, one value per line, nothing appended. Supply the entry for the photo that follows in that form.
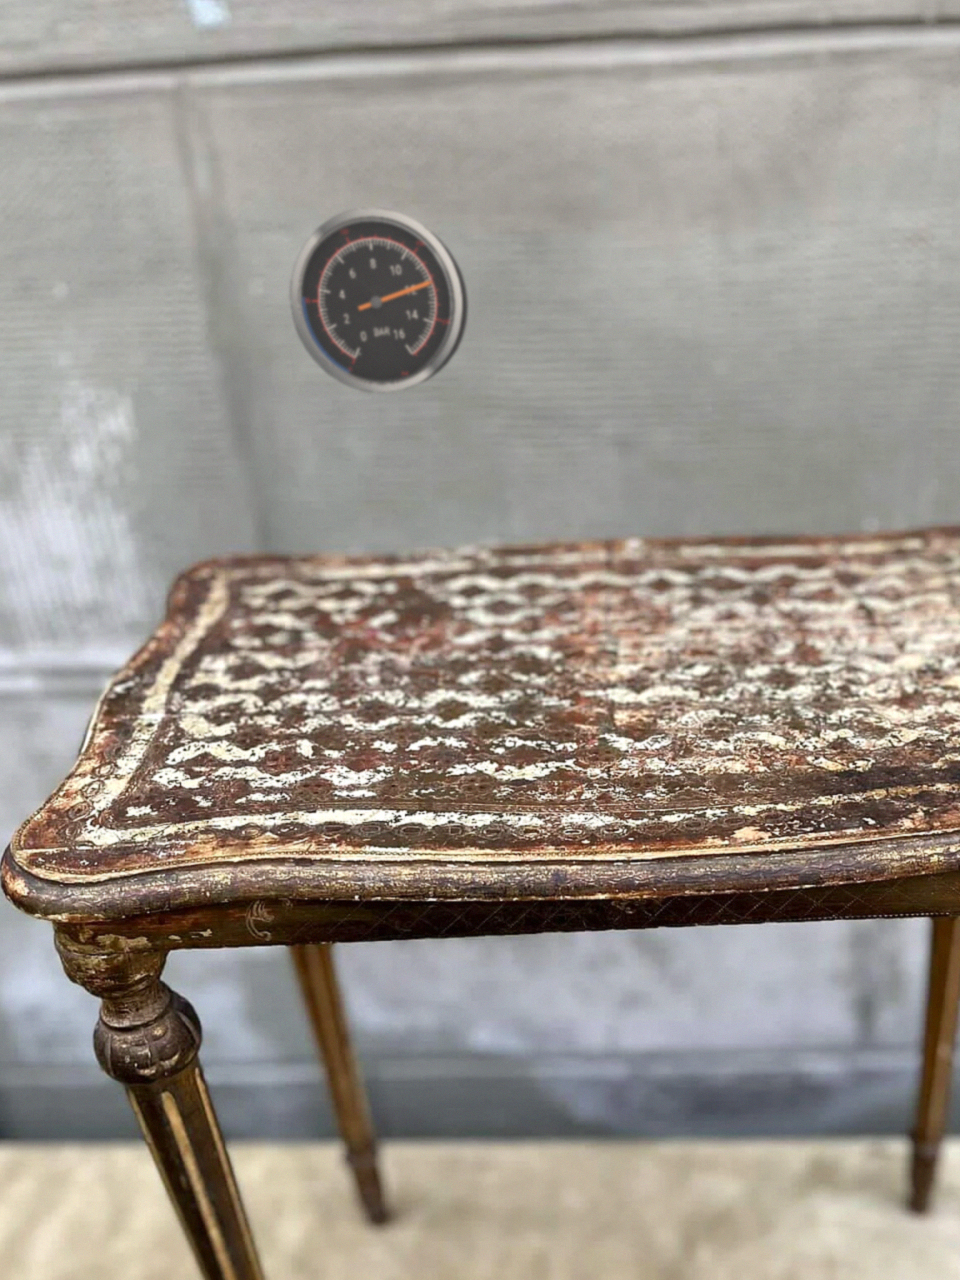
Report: 12bar
